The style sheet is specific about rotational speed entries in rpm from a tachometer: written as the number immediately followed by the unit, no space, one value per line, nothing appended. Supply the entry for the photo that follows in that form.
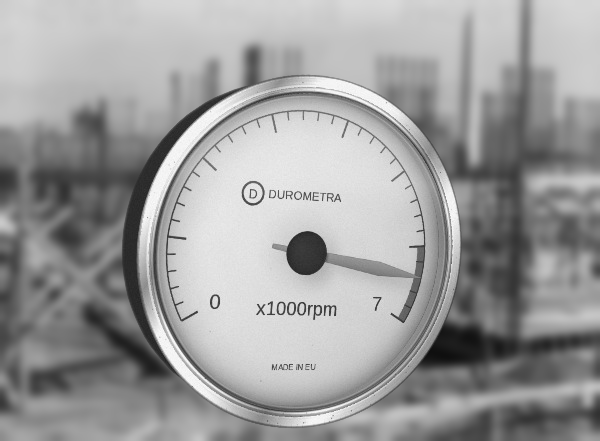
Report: 6400rpm
